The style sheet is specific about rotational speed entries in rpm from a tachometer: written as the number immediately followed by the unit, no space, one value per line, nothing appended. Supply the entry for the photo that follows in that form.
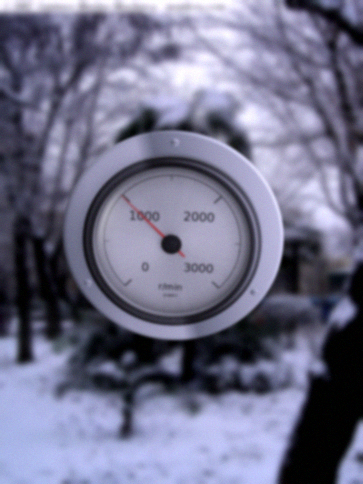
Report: 1000rpm
